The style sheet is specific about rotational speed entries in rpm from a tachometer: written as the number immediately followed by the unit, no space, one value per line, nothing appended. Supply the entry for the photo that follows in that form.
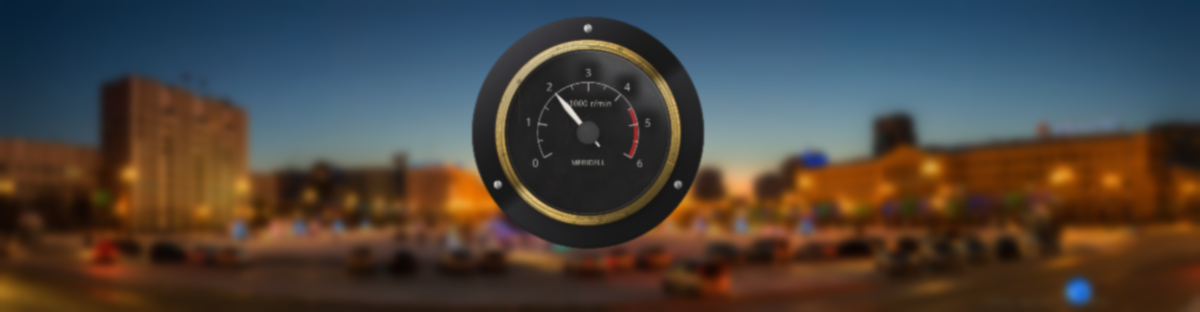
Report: 2000rpm
